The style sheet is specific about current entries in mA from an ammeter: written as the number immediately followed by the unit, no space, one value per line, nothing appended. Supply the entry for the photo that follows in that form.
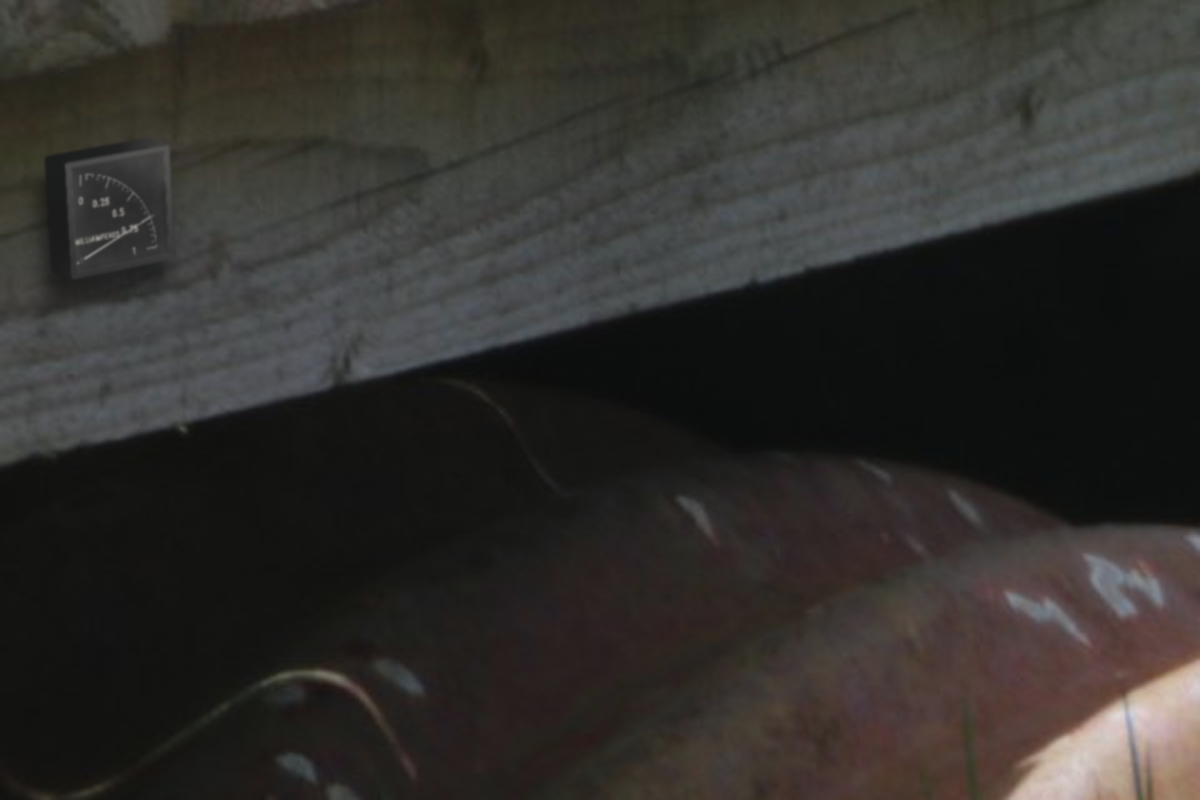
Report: 0.75mA
